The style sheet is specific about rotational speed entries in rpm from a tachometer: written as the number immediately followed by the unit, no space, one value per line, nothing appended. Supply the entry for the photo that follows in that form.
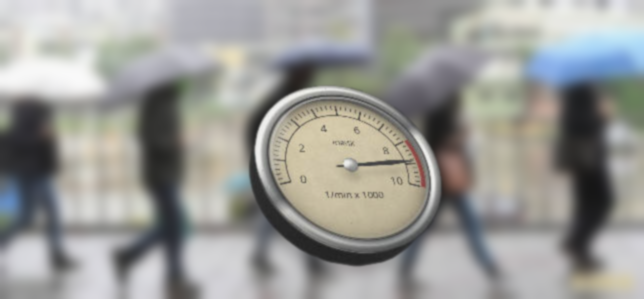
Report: 9000rpm
